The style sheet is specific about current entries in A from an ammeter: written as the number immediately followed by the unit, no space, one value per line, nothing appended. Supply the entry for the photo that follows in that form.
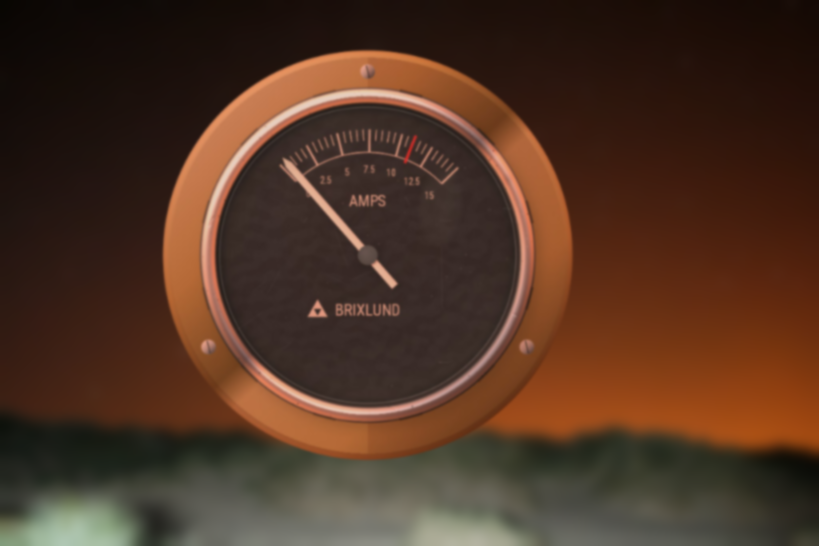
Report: 0.5A
